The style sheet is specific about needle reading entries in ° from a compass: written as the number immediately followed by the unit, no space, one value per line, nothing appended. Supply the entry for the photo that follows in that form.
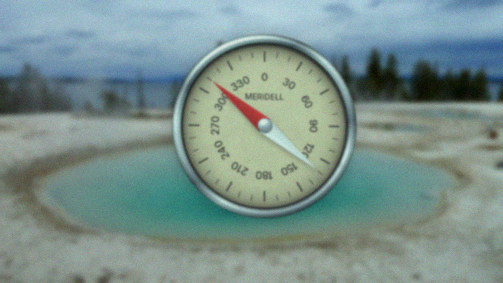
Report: 310°
